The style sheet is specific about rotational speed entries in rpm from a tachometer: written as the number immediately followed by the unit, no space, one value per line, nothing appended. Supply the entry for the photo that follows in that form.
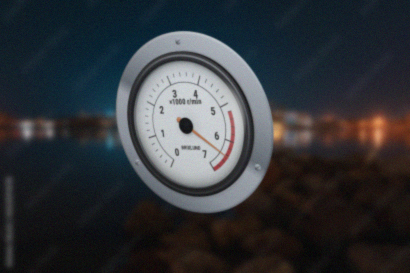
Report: 6400rpm
